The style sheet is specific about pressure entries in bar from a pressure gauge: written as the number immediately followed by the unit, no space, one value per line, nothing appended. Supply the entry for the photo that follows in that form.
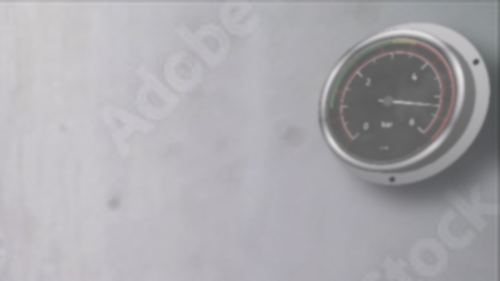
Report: 5.25bar
